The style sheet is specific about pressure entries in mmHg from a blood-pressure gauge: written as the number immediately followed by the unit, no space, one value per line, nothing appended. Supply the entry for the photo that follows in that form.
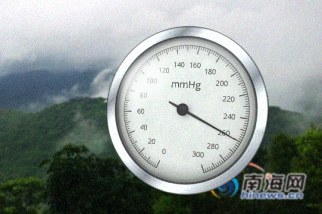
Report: 260mmHg
